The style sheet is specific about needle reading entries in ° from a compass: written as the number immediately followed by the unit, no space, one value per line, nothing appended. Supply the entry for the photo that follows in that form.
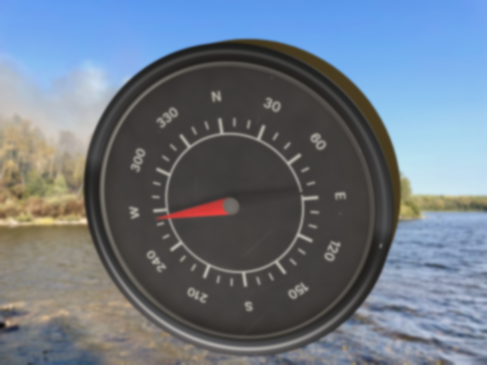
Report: 265°
